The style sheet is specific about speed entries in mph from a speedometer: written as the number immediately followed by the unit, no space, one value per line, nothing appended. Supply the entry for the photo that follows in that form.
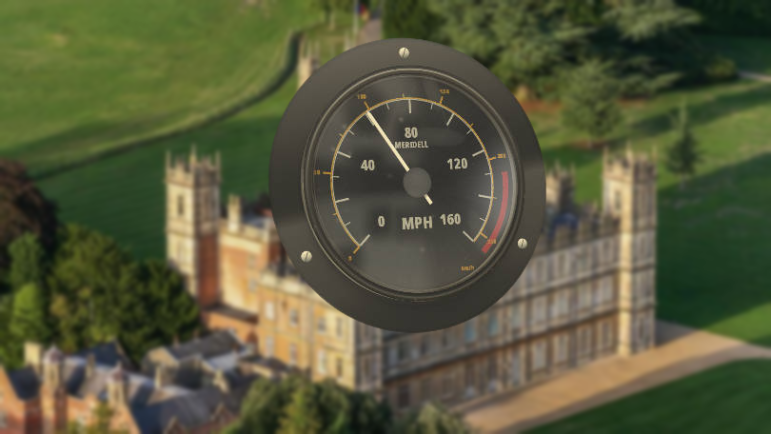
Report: 60mph
